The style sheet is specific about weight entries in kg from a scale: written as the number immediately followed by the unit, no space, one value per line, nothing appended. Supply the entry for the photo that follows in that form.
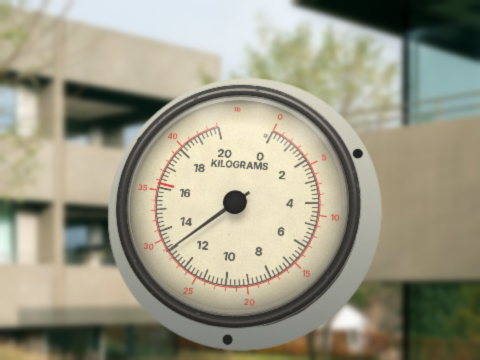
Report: 13kg
